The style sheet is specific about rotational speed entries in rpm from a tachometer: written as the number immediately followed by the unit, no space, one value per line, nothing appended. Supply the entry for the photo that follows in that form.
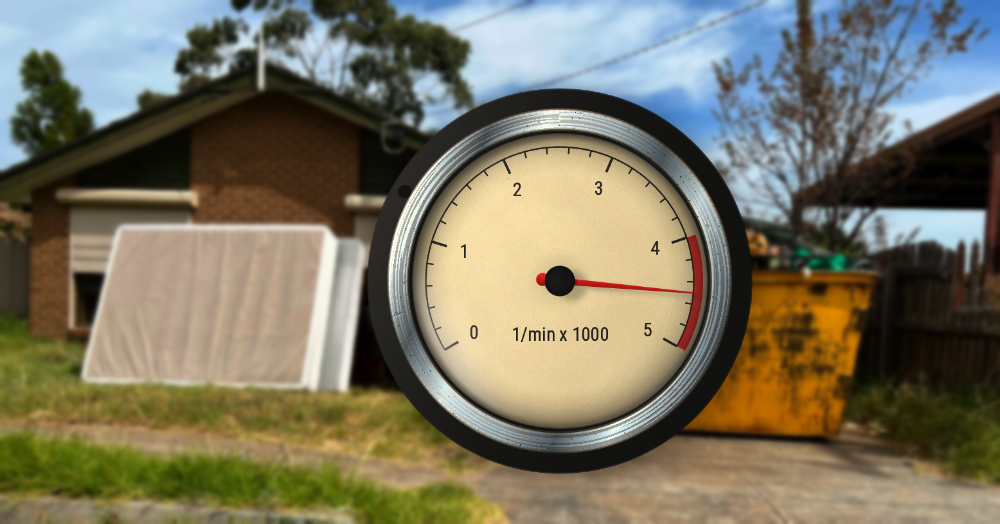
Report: 4500rpm
